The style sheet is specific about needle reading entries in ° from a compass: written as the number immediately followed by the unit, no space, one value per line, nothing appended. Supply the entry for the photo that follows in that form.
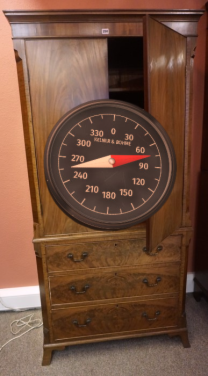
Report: 75°
